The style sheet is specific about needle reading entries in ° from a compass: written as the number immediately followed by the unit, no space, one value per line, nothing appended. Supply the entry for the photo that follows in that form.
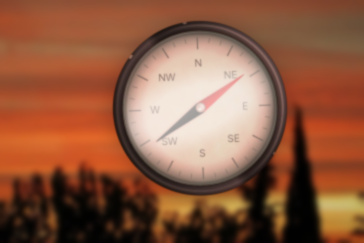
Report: 55°
